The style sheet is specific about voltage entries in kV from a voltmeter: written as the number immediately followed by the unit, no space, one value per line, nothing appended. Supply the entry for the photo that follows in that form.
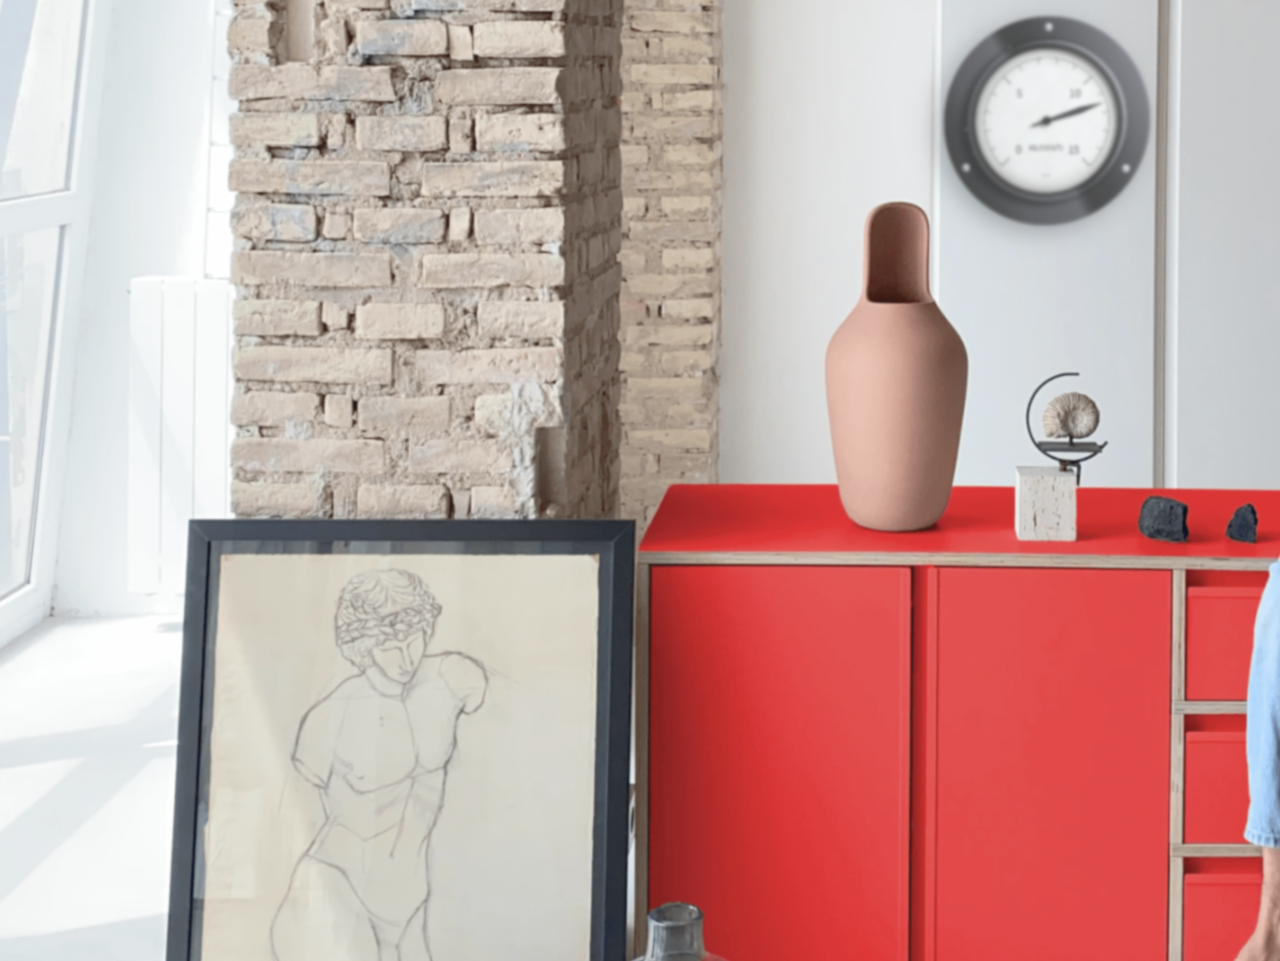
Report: 11.5kV
